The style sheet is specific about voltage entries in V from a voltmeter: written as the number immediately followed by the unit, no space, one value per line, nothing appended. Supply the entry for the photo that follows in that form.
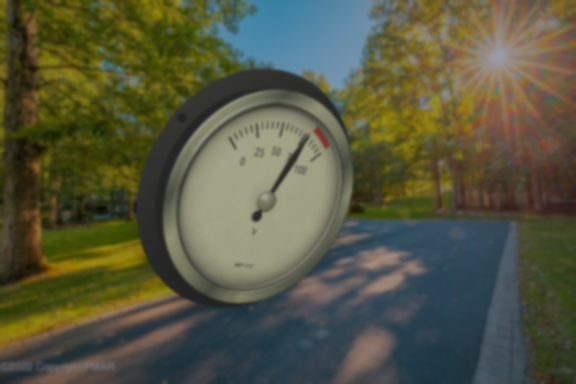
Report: 75V
